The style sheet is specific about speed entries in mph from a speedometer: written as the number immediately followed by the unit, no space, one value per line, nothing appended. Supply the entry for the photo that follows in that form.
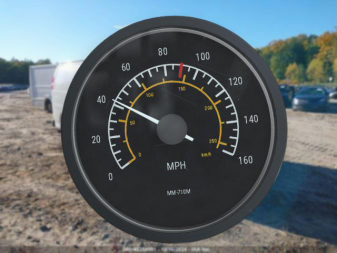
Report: 42.5mph
